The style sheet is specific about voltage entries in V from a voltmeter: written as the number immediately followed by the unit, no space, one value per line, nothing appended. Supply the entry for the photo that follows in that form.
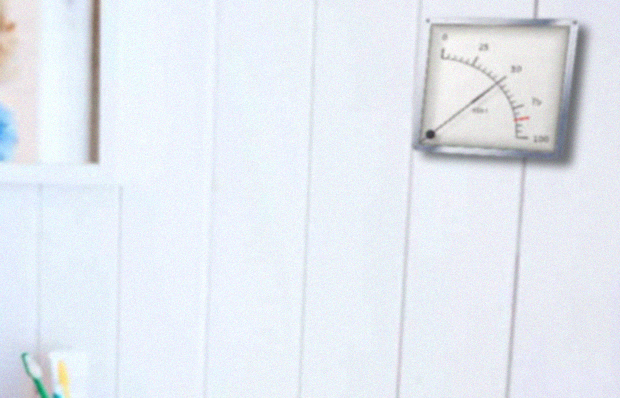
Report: 50V
